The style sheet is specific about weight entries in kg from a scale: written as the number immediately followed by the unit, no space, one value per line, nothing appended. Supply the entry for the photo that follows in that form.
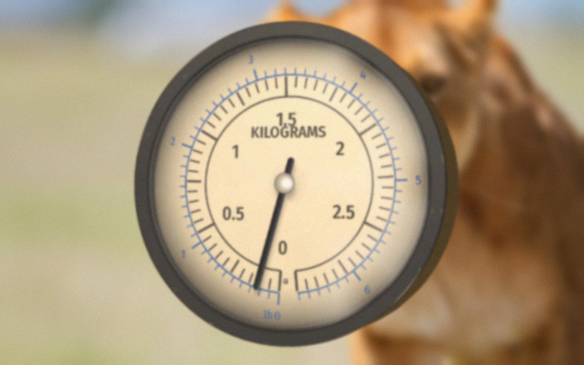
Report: 0.1kg
